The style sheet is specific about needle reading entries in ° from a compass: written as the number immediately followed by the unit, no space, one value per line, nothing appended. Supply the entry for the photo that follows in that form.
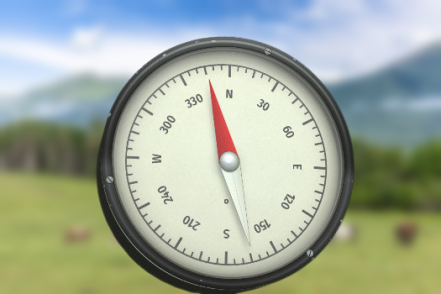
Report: 345°
